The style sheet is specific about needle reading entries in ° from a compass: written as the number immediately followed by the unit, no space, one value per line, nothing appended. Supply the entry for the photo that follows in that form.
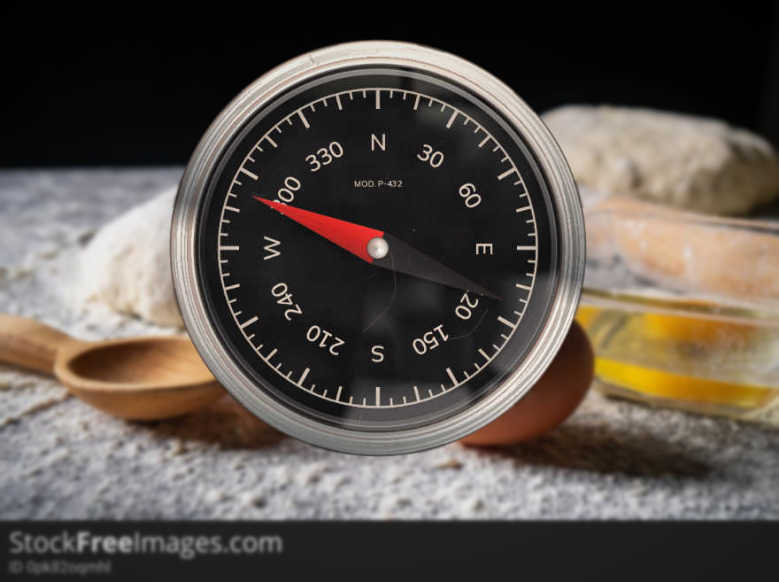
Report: 292.5°
